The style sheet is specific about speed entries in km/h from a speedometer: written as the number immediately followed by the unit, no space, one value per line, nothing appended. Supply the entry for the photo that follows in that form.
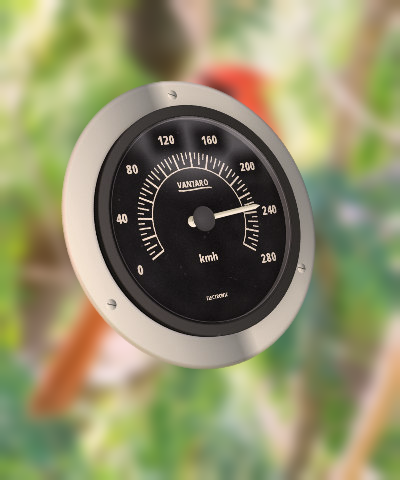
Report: 235km/h
